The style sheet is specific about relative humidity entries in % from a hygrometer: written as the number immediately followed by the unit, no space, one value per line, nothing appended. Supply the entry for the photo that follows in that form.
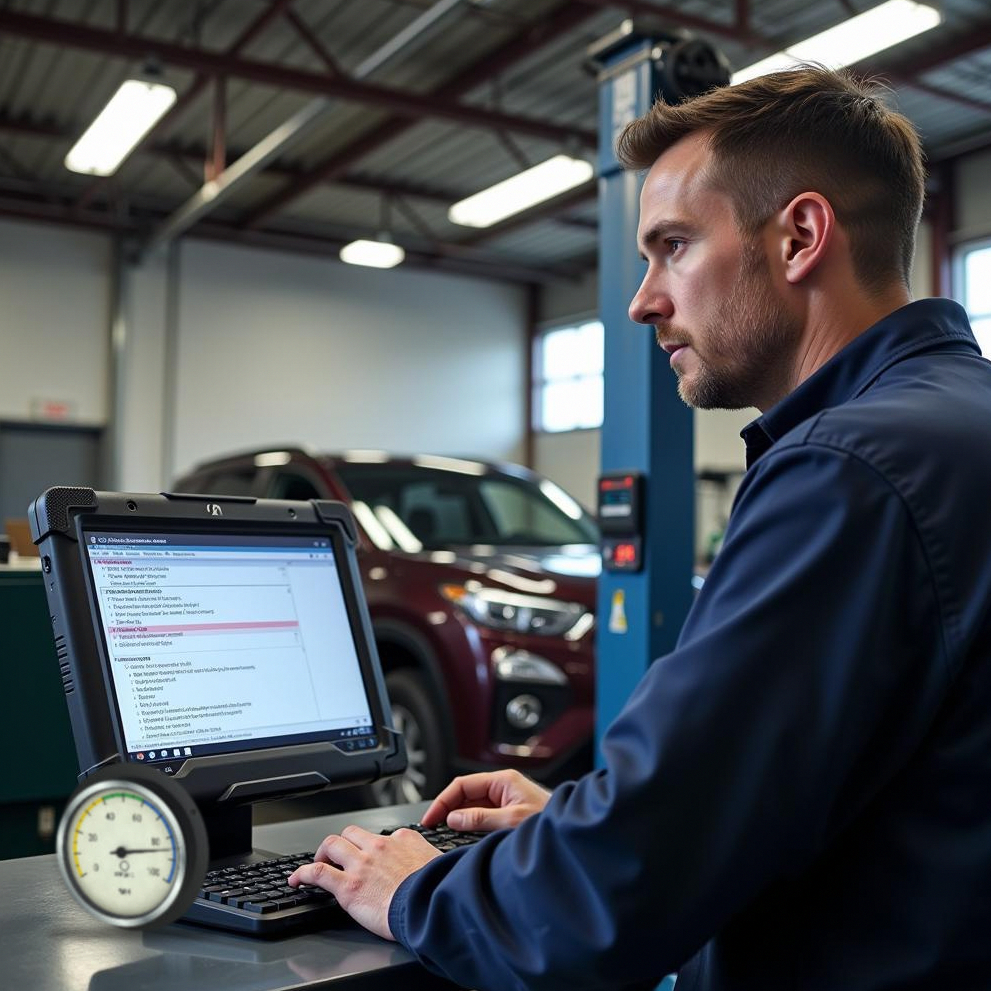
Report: 85%
